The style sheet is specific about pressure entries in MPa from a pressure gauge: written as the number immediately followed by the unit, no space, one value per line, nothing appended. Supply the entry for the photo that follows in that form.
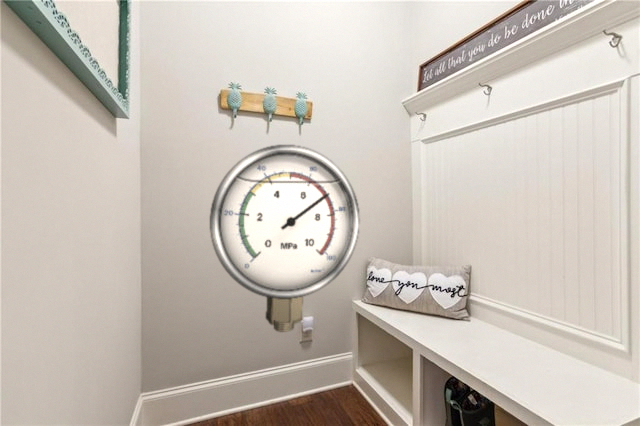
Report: 7MPa
